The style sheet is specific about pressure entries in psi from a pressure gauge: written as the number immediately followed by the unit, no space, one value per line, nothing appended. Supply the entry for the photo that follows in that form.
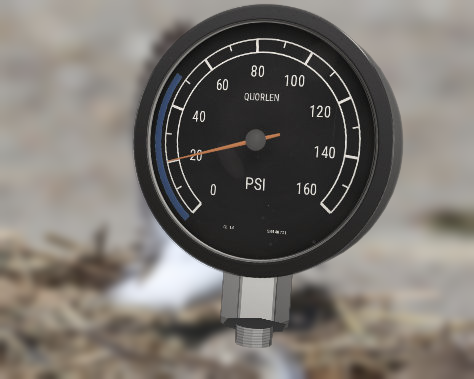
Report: 20psi
